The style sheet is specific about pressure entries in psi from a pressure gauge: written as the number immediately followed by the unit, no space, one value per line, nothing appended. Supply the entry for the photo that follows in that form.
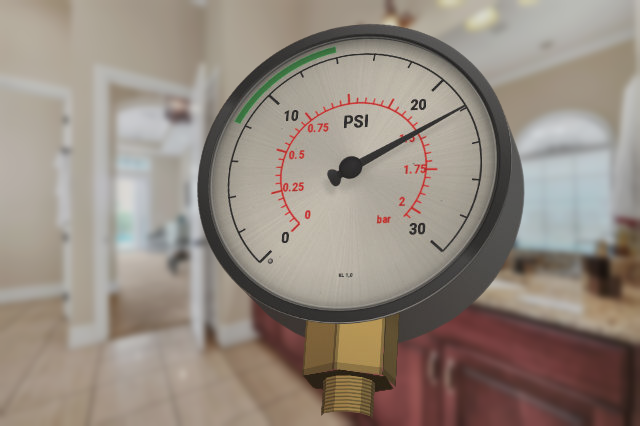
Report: 22psi
